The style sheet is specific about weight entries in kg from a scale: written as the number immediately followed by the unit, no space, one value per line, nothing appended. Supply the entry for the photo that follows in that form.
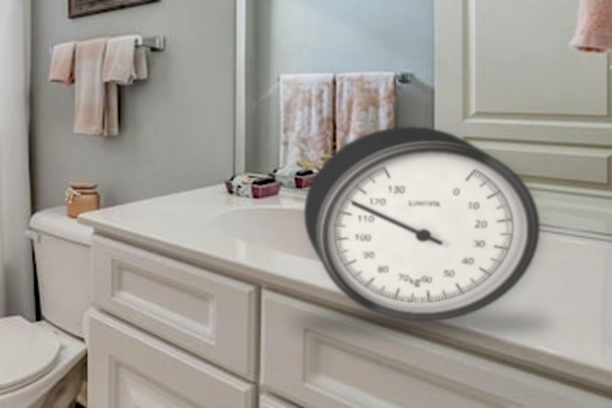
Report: 115kg
